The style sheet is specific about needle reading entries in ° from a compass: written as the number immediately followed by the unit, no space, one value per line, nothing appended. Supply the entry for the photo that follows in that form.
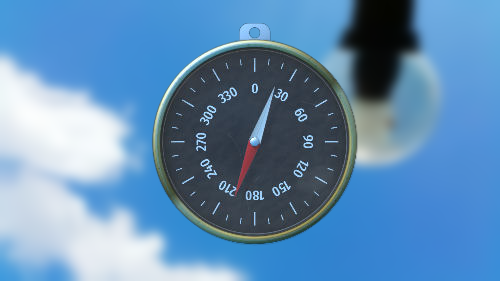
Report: 200°
